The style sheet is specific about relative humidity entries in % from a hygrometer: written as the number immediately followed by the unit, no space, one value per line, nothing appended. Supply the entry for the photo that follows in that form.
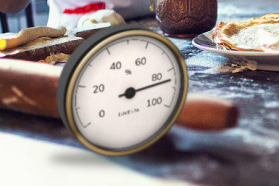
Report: 85%
